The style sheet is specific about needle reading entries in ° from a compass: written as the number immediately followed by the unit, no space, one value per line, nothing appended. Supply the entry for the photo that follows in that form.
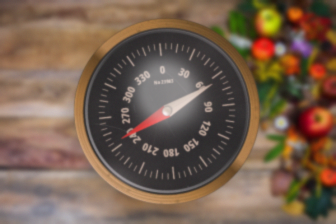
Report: 245°
